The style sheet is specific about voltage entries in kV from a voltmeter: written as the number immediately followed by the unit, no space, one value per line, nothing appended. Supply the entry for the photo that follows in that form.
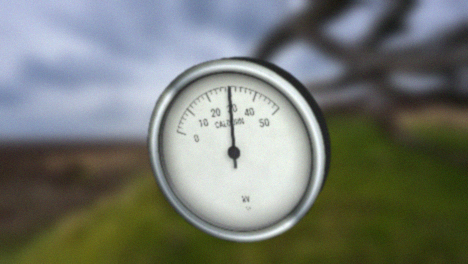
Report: 30kV
